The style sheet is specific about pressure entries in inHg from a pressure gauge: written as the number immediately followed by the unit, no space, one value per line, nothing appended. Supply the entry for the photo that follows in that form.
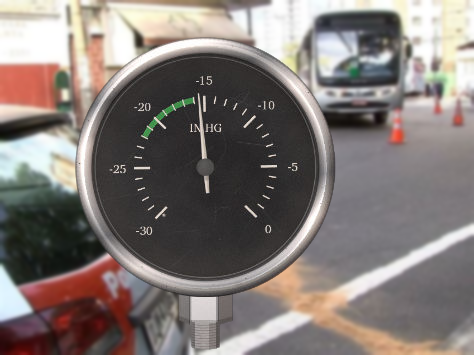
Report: -15.5inHg
